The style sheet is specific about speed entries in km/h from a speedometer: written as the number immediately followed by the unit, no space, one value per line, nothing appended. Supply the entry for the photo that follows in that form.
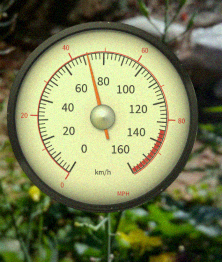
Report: 72km/h
